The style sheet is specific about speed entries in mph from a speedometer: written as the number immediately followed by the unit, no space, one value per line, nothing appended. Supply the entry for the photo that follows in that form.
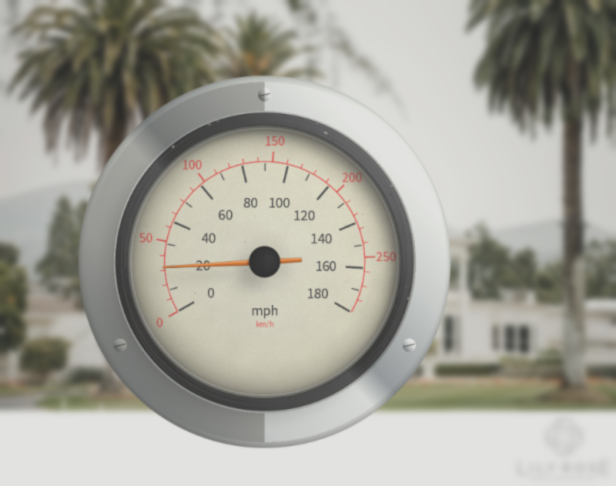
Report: 20mph
